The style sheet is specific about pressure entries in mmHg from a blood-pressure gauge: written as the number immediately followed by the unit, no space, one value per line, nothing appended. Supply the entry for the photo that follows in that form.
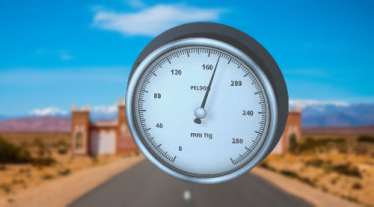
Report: 170mmHg
